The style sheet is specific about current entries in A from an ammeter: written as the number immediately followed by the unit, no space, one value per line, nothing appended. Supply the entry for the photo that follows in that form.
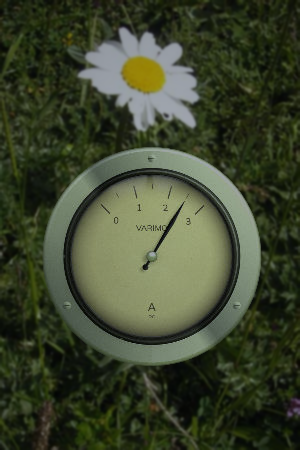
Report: 2.5A
